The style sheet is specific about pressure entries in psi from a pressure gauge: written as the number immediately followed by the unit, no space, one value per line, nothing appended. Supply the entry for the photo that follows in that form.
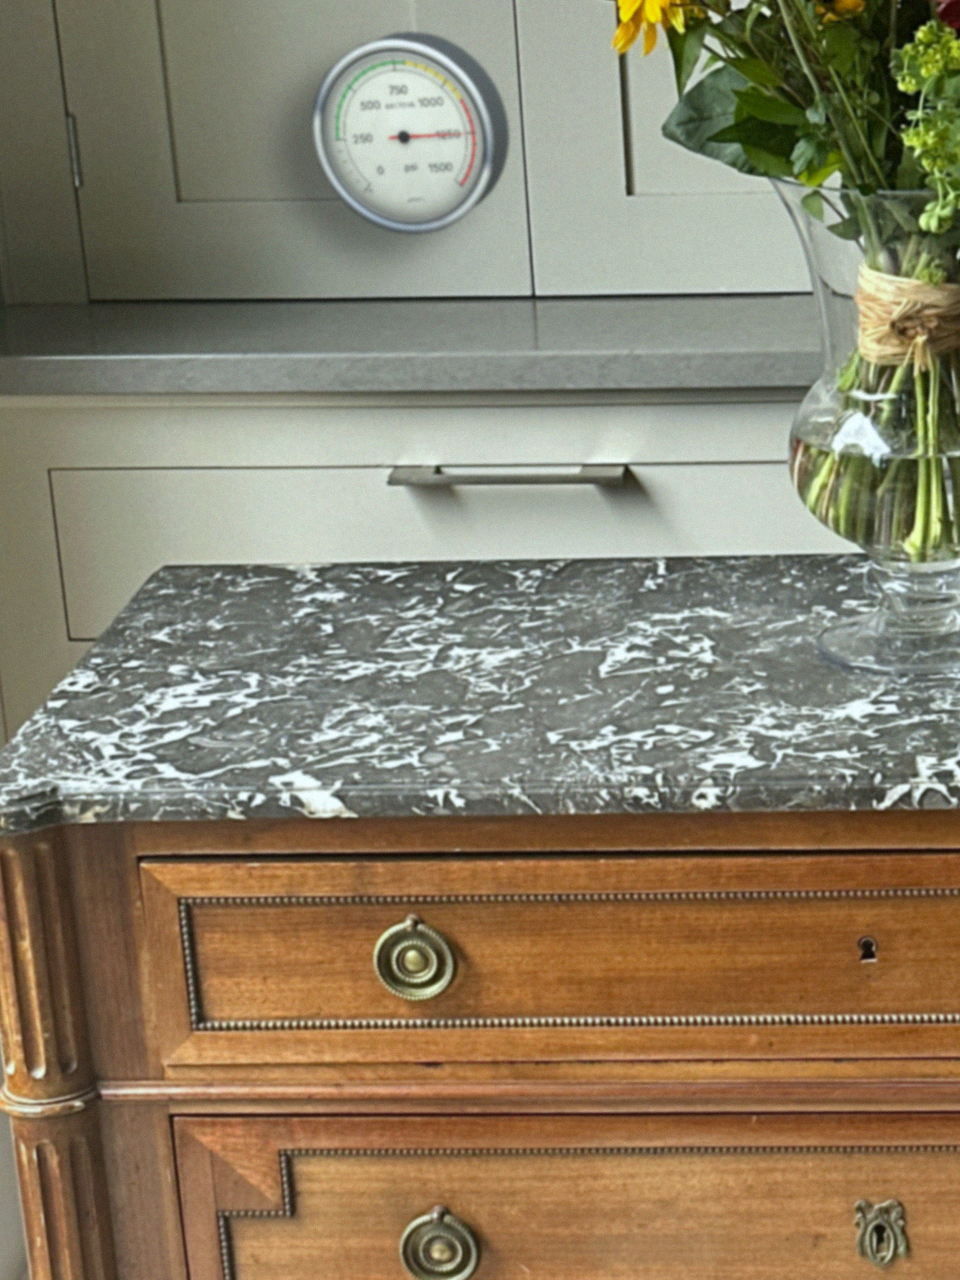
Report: 1250psi
